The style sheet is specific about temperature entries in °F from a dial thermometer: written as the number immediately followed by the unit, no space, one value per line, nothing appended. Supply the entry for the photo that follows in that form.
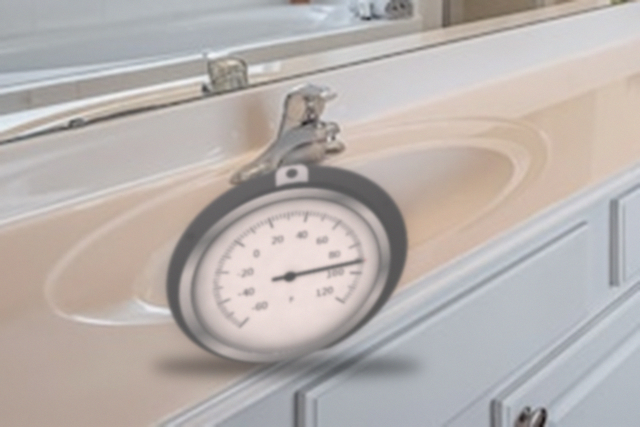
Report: 90°F
